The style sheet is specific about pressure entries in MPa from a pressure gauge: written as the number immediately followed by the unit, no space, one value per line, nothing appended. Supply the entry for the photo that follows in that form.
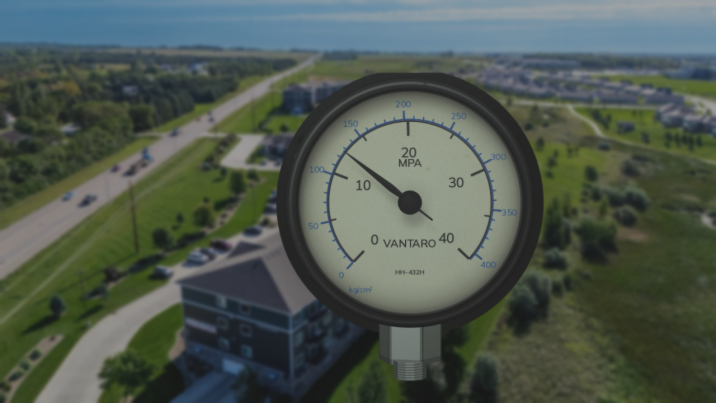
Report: 12.5MPa
